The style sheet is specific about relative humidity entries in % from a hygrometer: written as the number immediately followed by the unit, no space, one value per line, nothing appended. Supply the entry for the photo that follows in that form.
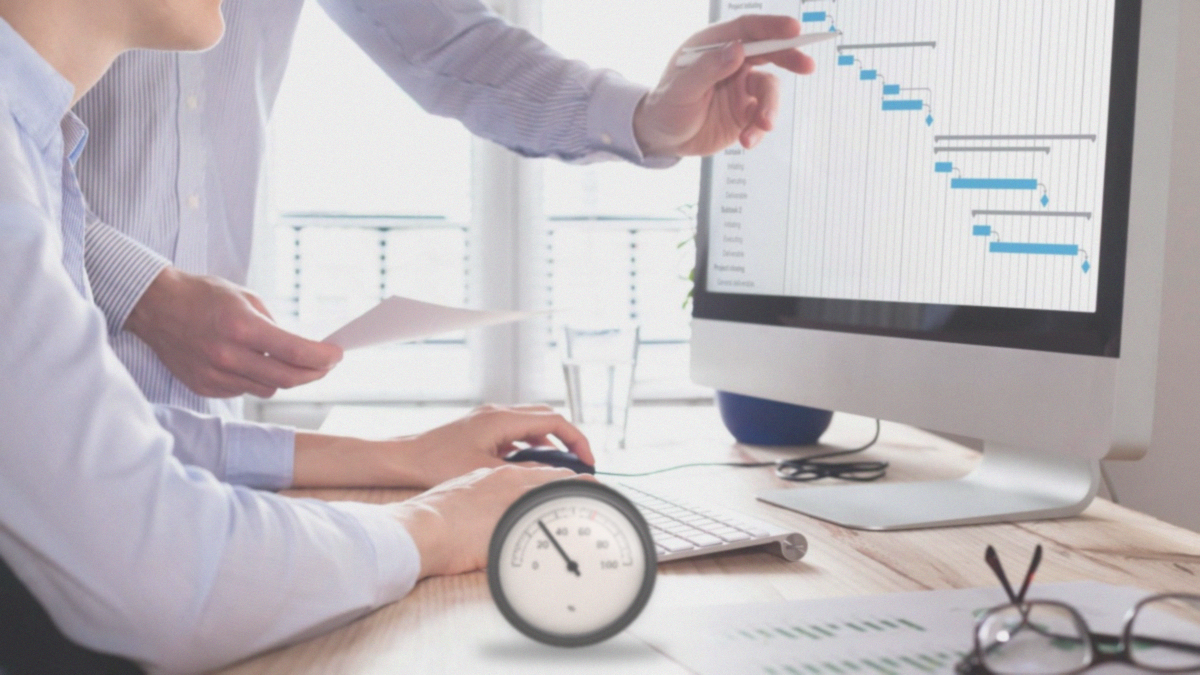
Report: 30%
